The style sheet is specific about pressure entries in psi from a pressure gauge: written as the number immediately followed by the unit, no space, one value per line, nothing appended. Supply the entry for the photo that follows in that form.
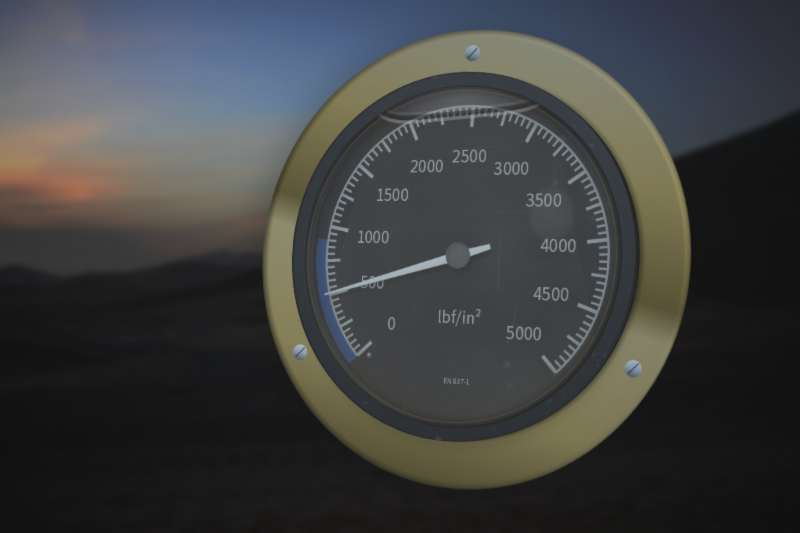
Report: 500psi
